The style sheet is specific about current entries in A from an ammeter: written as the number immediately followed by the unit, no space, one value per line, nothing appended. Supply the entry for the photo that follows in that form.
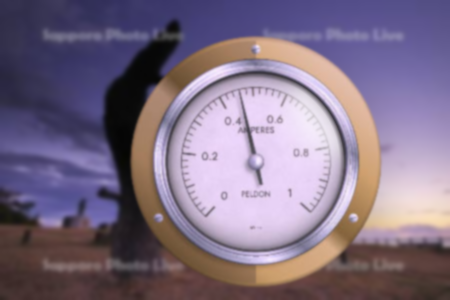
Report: 0.46A
